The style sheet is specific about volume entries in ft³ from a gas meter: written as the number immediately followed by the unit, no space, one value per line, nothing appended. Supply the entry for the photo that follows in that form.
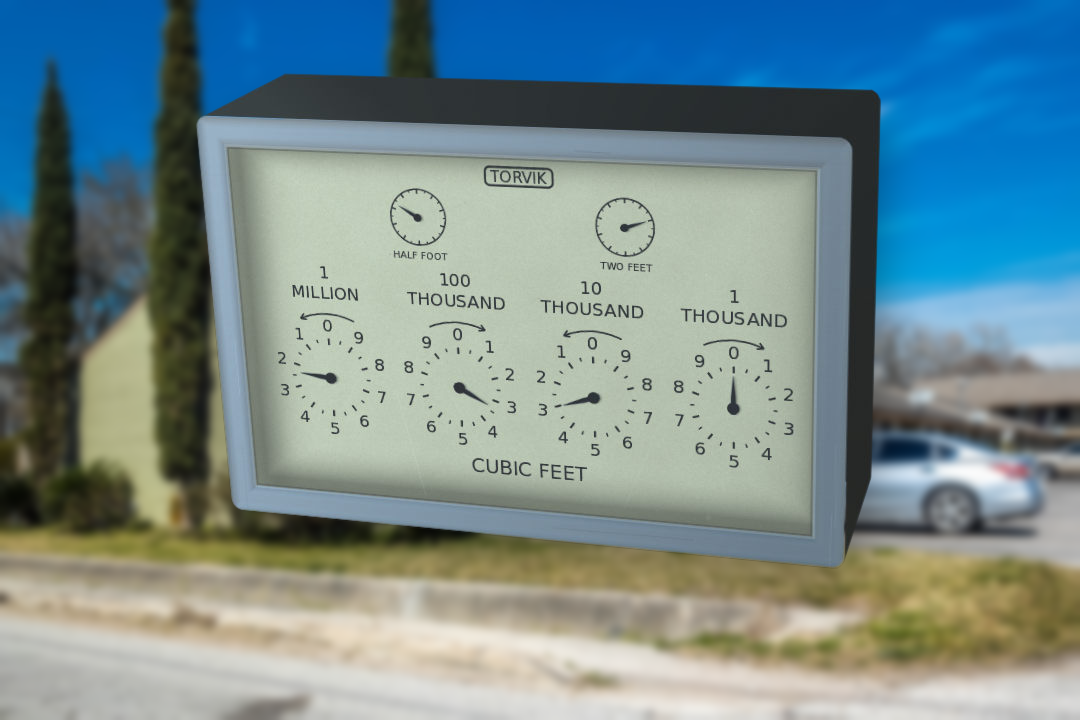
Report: 233000ft³
